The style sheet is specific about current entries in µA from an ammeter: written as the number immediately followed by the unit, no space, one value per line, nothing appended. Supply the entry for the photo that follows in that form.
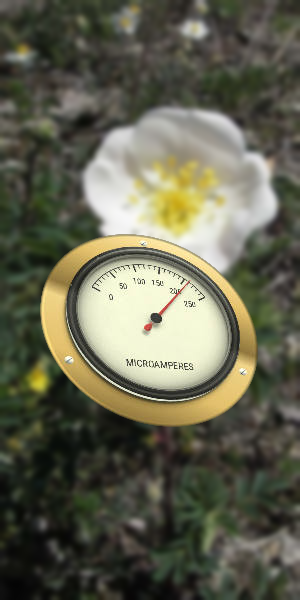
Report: 210µA
